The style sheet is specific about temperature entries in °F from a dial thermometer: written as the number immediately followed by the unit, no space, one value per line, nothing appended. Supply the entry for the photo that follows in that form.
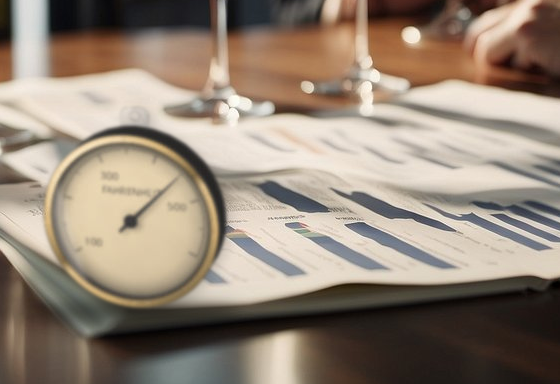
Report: 450°F
